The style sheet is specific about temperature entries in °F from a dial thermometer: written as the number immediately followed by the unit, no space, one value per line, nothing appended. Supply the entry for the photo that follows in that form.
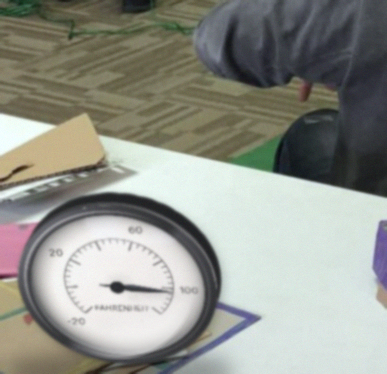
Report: 100°F
